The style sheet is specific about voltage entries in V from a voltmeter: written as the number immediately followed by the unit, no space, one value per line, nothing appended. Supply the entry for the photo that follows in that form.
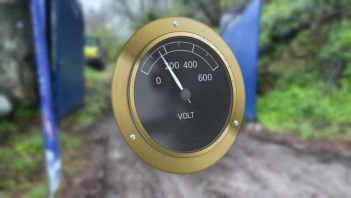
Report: 150V
